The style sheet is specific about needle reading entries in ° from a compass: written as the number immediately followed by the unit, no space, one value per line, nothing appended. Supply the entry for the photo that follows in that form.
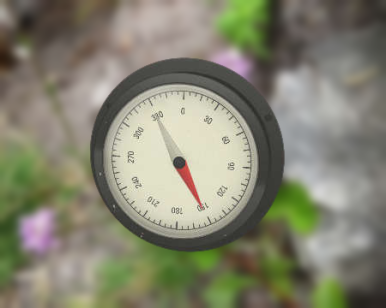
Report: 150°
